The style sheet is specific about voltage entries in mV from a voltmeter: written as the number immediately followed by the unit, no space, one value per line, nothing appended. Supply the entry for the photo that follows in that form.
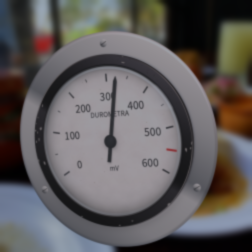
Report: 325mV
